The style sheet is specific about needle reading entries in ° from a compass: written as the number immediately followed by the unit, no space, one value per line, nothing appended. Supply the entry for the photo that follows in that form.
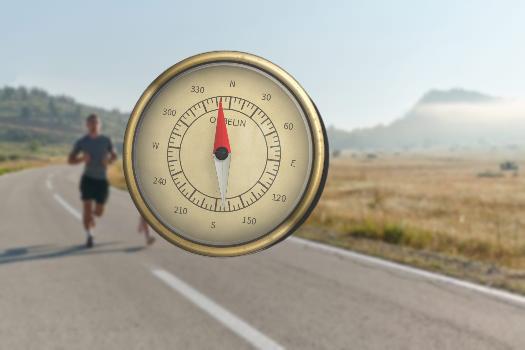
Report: 350°
